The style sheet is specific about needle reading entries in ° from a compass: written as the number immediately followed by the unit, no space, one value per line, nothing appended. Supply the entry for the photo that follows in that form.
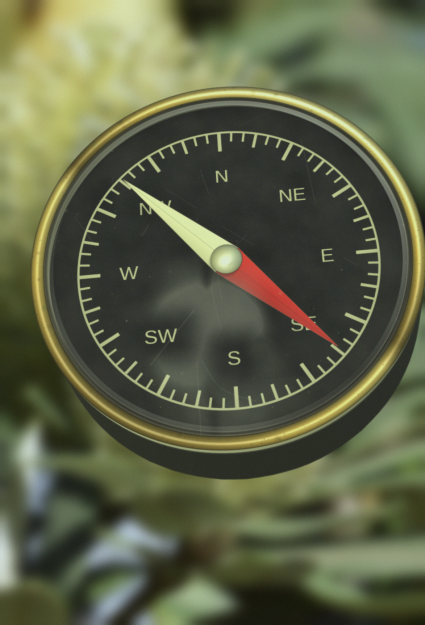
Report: 135°
